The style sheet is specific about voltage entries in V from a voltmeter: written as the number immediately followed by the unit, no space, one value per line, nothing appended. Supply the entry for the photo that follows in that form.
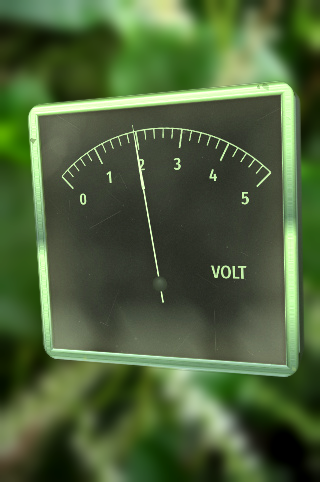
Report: 2V
